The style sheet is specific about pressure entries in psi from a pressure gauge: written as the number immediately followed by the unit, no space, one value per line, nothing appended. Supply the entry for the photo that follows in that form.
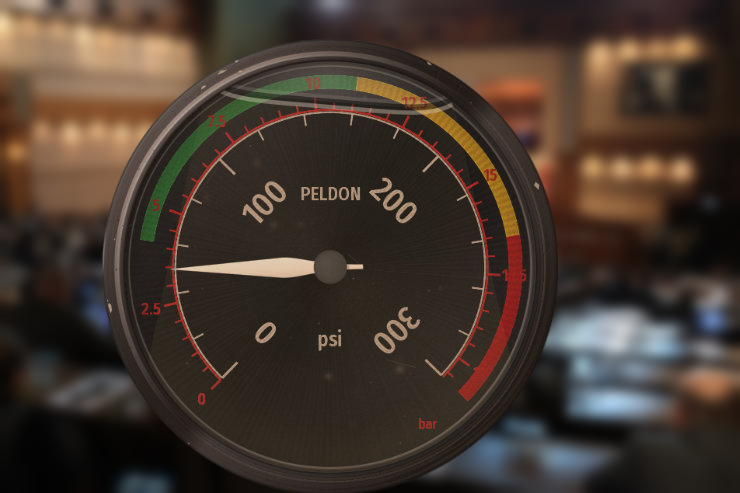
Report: 50psi
